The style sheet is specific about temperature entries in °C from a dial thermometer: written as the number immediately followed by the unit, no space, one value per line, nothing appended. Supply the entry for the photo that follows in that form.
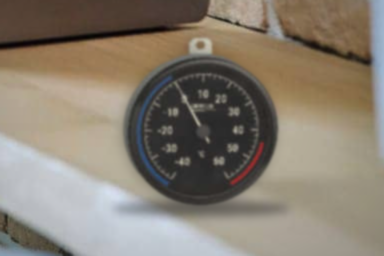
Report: 0°C
